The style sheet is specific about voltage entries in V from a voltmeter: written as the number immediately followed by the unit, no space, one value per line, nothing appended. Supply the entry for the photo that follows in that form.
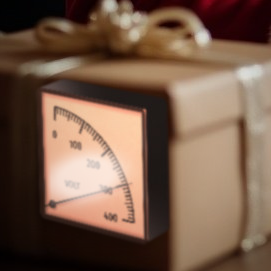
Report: 300V
